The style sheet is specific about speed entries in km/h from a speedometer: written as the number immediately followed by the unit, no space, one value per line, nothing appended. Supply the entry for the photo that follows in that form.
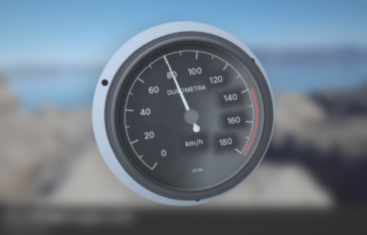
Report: 80km/h
